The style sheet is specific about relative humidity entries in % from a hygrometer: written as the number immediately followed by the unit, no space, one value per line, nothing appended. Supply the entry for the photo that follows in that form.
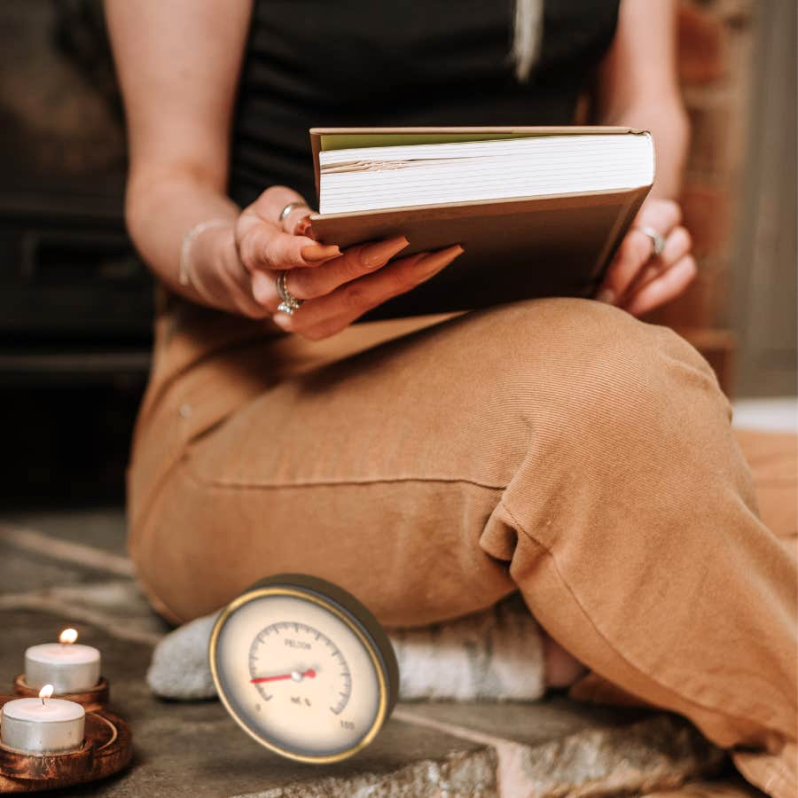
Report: 10%
